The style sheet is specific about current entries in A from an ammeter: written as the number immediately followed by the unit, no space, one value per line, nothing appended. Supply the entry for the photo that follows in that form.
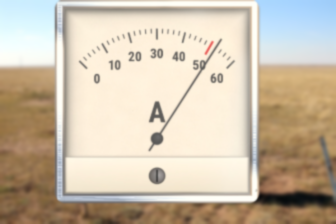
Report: 52A
